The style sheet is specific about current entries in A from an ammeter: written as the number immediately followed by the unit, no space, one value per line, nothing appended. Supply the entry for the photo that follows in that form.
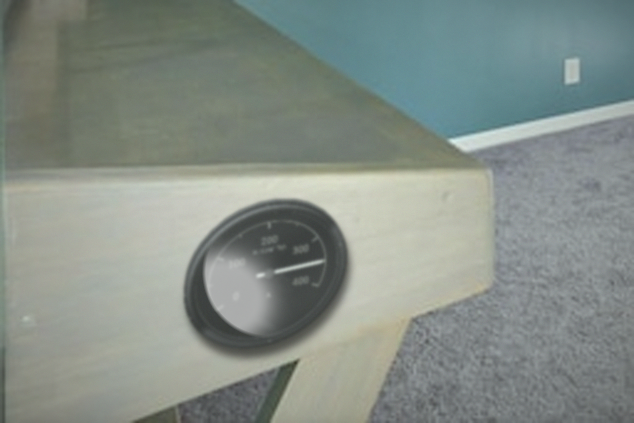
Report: 350A
